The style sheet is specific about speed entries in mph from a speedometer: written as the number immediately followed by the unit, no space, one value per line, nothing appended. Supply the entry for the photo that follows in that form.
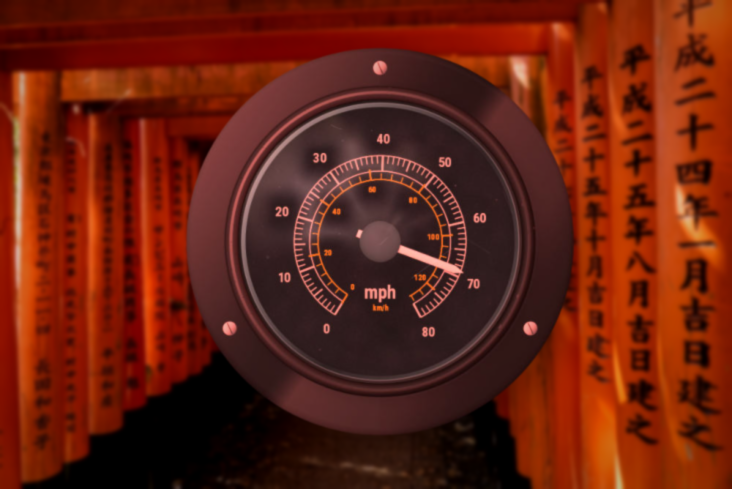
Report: 69mph
